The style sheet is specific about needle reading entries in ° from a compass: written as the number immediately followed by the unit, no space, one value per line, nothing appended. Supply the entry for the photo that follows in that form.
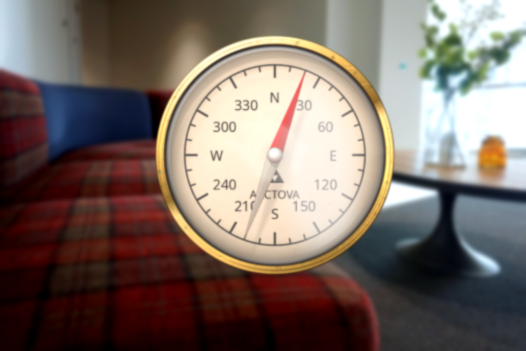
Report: 20°
